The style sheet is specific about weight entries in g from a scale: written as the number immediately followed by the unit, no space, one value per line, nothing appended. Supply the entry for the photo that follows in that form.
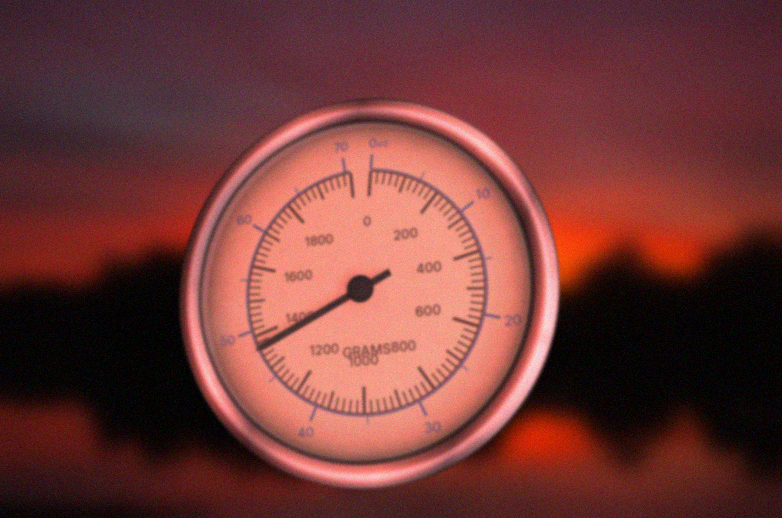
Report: 1360g
